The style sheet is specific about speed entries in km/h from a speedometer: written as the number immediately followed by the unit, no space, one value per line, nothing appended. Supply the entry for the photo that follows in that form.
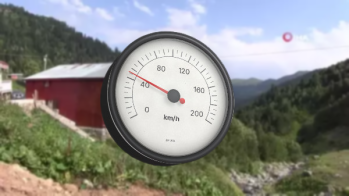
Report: 45km/h
